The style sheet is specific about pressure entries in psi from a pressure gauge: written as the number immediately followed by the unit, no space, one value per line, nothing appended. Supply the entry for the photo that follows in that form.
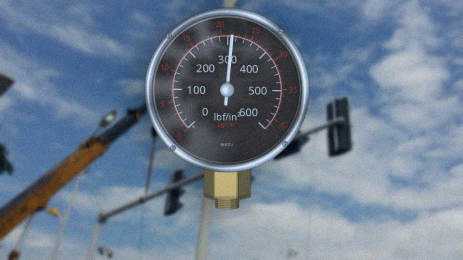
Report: 310psi
